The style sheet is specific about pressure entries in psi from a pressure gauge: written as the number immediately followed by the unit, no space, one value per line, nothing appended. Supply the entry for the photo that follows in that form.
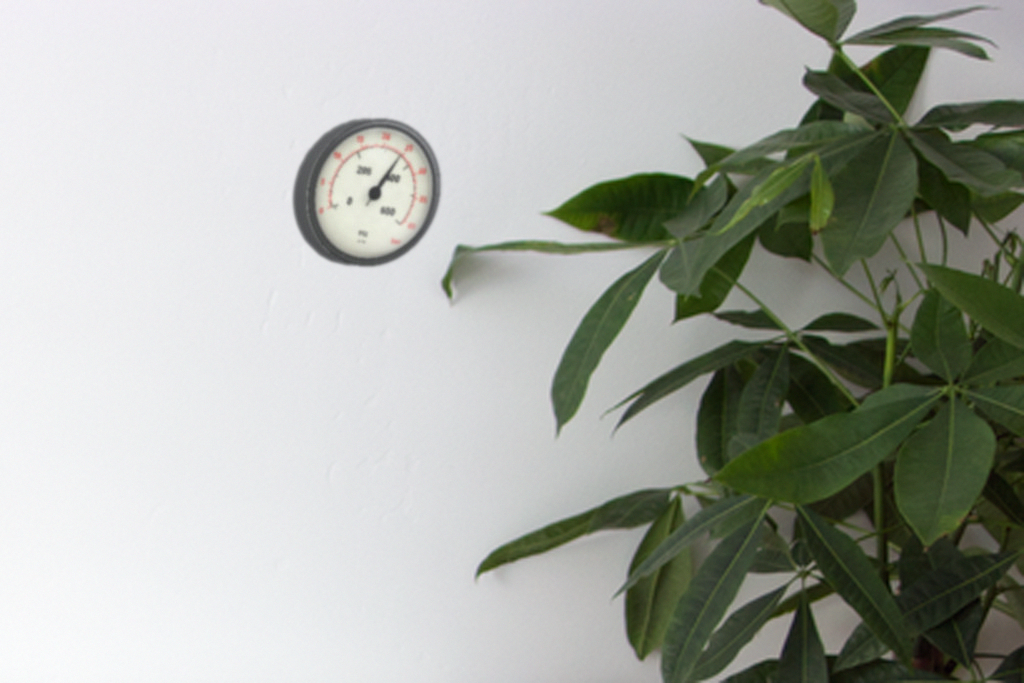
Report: 350psi
